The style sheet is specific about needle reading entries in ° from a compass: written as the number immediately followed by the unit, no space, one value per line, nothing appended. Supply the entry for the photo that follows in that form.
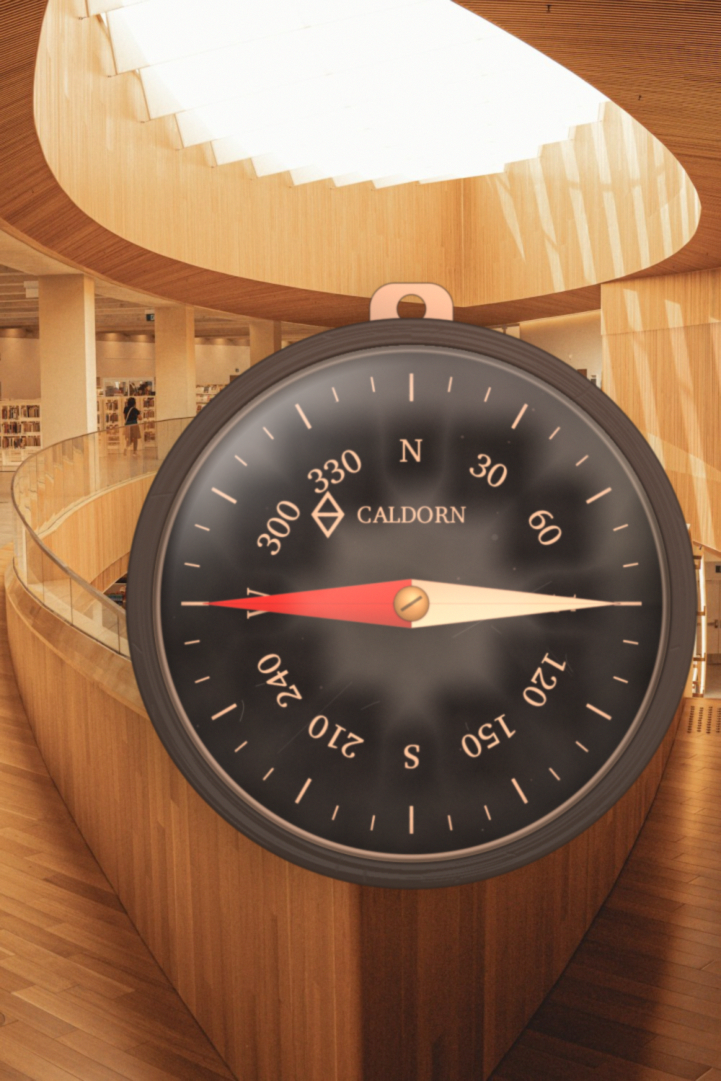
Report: 270°
